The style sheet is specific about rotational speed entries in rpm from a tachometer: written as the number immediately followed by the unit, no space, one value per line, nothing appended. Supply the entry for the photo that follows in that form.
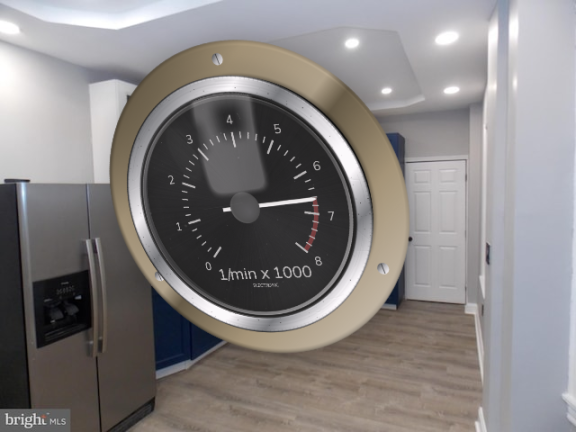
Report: 6600rpm
